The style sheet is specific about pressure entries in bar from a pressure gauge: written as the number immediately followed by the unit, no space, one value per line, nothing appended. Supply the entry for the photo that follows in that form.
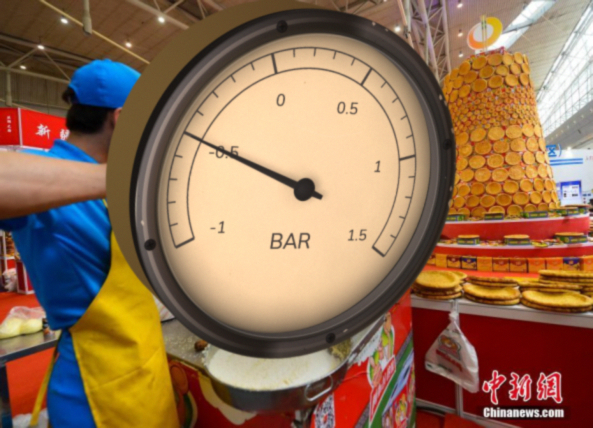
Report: -0.5bar
